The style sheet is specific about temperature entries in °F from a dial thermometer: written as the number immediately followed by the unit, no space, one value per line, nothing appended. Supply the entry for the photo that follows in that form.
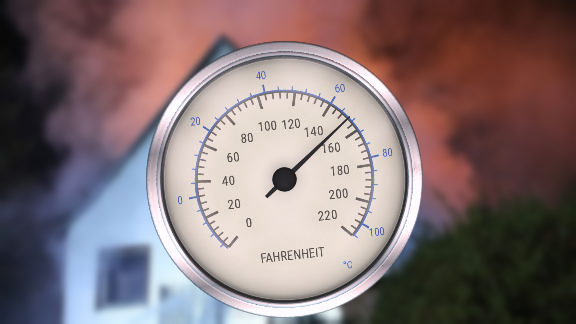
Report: 152°F
